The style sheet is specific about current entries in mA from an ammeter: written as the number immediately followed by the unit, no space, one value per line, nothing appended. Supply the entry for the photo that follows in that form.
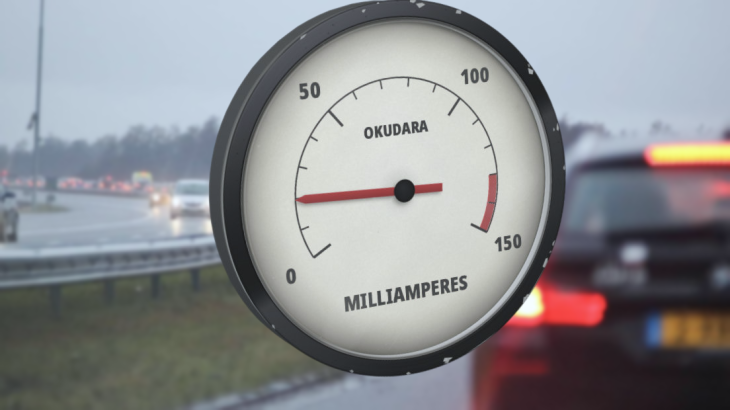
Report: 20mA
